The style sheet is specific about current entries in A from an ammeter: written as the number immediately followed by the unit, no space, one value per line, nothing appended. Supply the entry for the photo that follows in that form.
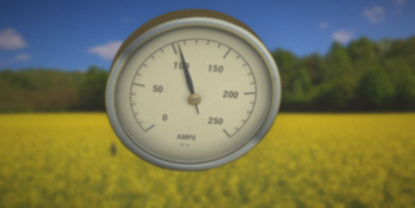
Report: 105A
